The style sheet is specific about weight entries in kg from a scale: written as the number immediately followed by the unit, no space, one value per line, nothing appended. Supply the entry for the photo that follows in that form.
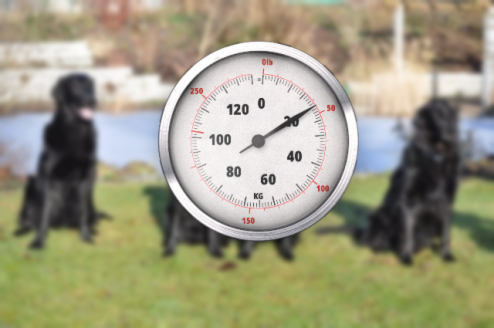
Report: 20kg
